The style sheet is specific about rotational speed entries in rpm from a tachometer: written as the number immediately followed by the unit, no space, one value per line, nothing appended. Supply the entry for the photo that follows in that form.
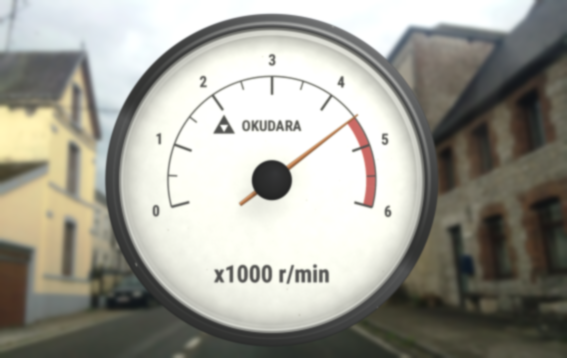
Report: 4500rpm
